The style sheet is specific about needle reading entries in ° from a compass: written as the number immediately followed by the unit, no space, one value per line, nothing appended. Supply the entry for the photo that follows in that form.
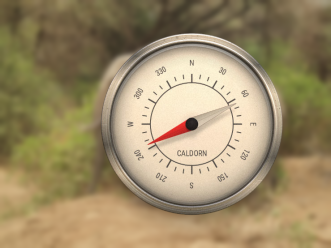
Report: 245°
